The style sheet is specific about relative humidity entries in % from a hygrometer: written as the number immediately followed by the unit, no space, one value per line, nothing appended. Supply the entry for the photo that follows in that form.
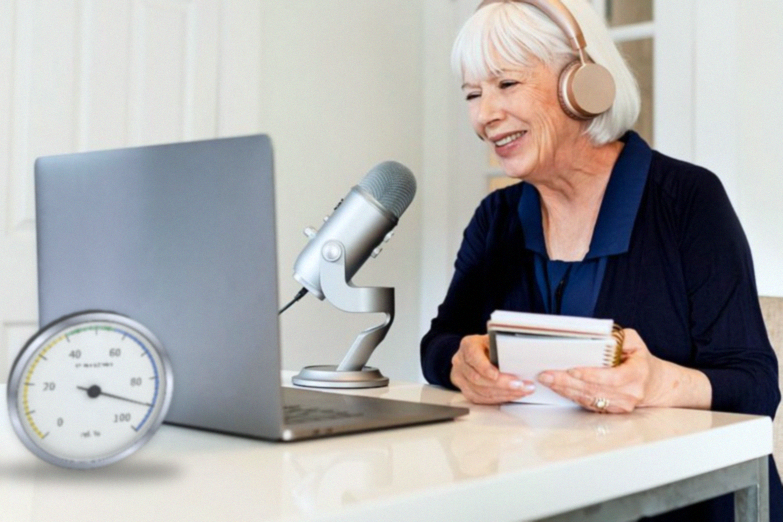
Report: 90%
